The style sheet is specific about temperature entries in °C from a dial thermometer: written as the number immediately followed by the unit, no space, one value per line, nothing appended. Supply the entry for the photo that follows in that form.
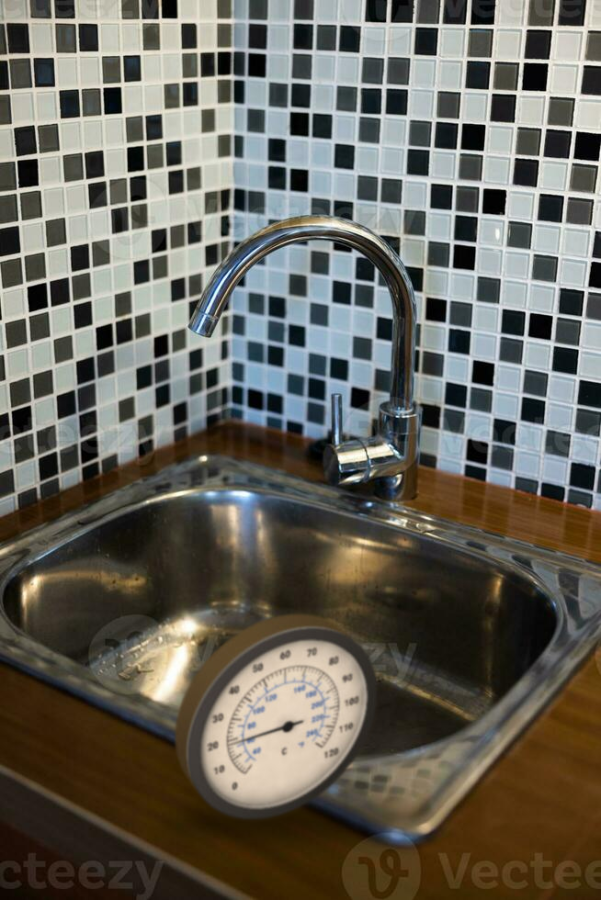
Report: 20°C
